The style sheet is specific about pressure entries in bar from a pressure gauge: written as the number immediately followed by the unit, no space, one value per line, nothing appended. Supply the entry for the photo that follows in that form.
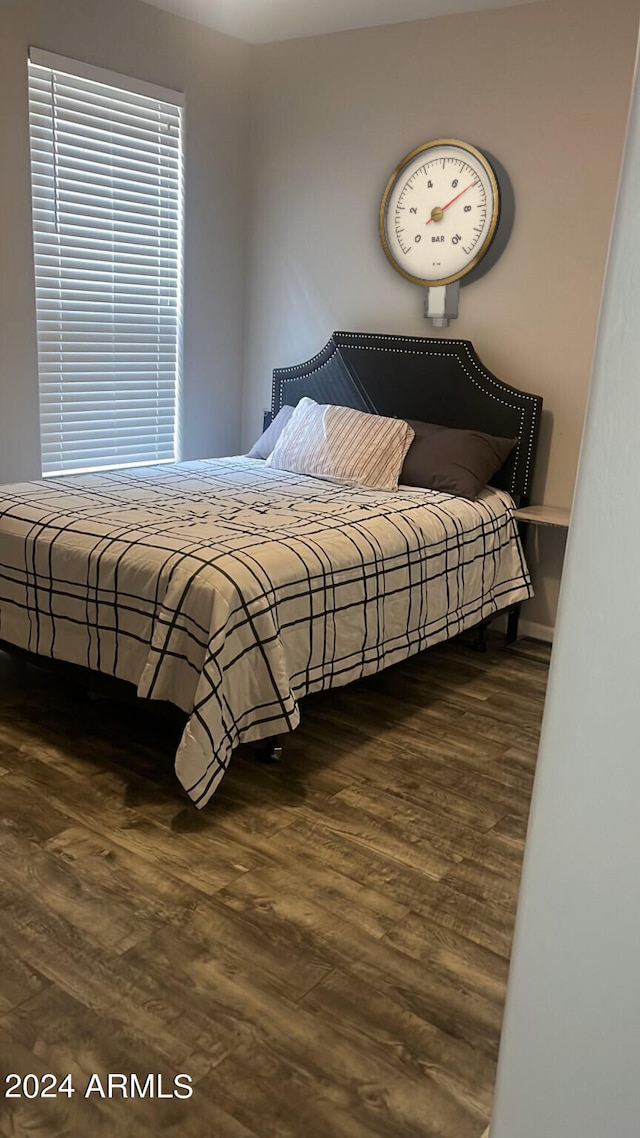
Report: 7bar
